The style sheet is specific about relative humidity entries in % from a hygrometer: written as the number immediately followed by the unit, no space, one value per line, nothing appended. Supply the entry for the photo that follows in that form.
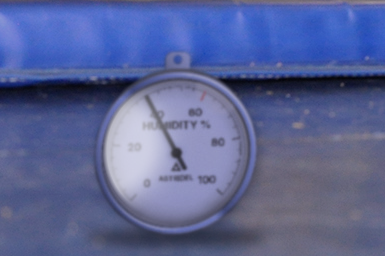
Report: 40%
